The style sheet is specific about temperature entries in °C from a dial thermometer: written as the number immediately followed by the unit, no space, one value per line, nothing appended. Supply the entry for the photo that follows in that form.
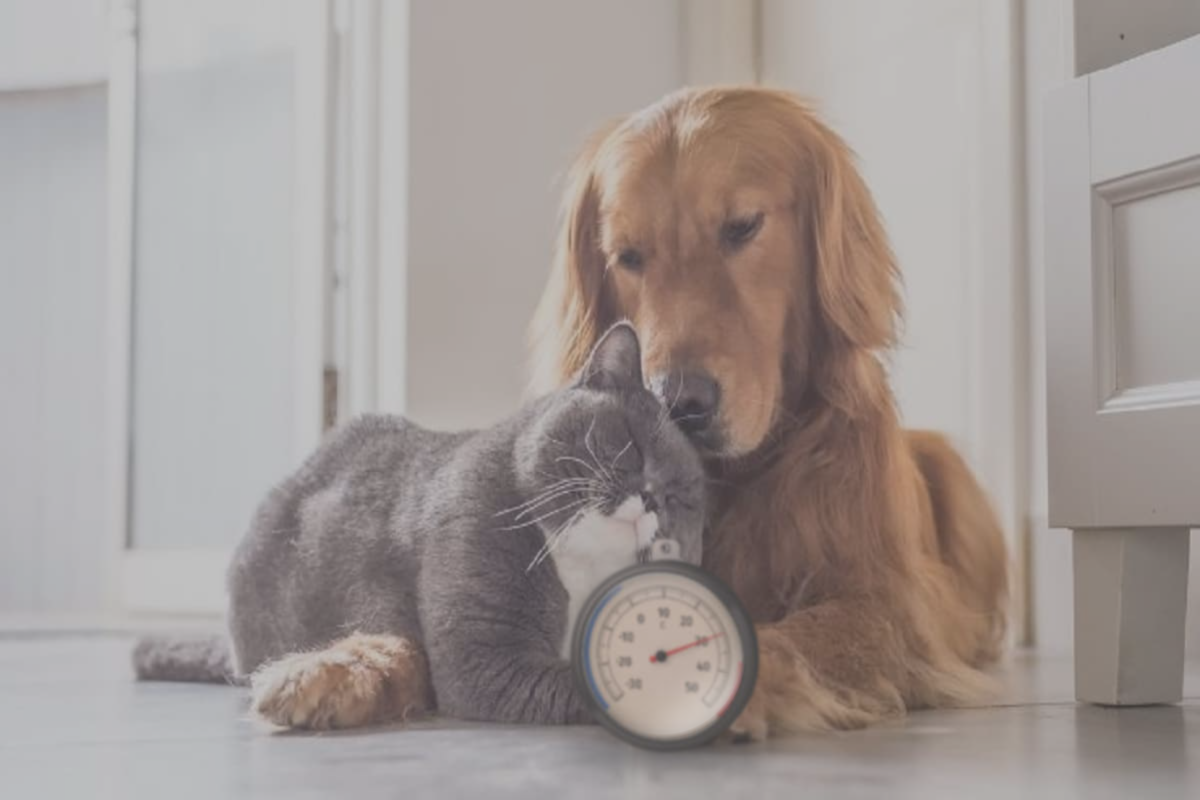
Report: 30°C
